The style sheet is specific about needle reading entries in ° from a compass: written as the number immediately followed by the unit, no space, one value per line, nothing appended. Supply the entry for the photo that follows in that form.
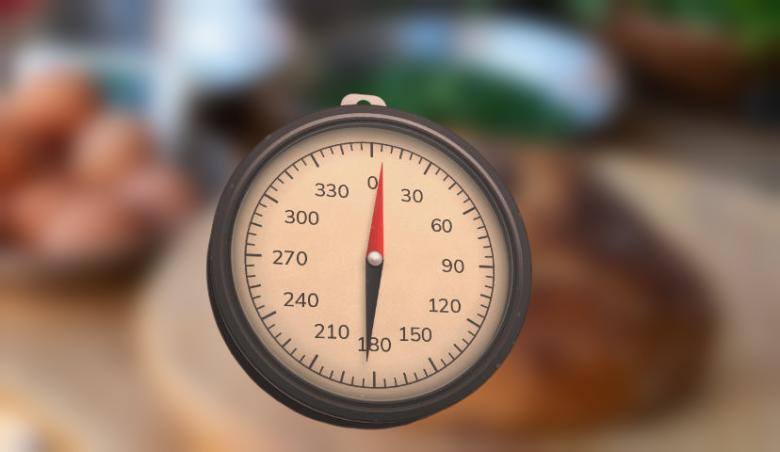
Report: 5°
